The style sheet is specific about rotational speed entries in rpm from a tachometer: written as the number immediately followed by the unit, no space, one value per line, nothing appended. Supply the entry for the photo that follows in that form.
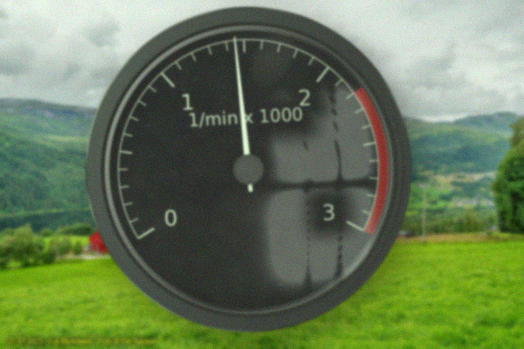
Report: 1450rpm
